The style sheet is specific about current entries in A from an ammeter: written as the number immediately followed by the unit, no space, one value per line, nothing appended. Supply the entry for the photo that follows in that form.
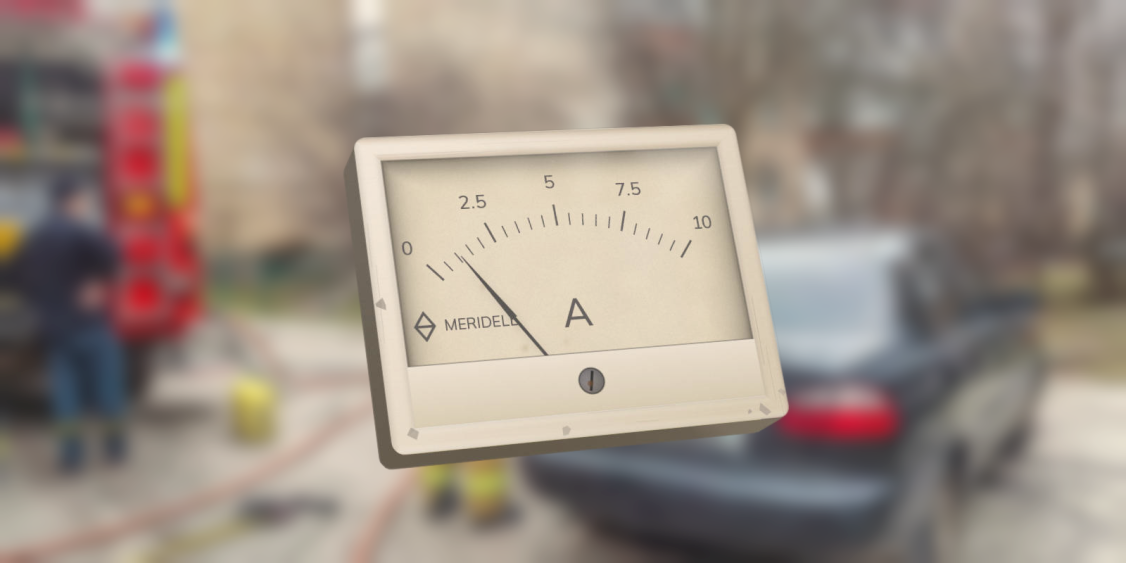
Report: 1A
